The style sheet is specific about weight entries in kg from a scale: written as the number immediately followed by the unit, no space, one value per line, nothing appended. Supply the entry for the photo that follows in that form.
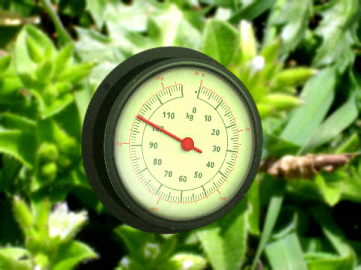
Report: 100kg
